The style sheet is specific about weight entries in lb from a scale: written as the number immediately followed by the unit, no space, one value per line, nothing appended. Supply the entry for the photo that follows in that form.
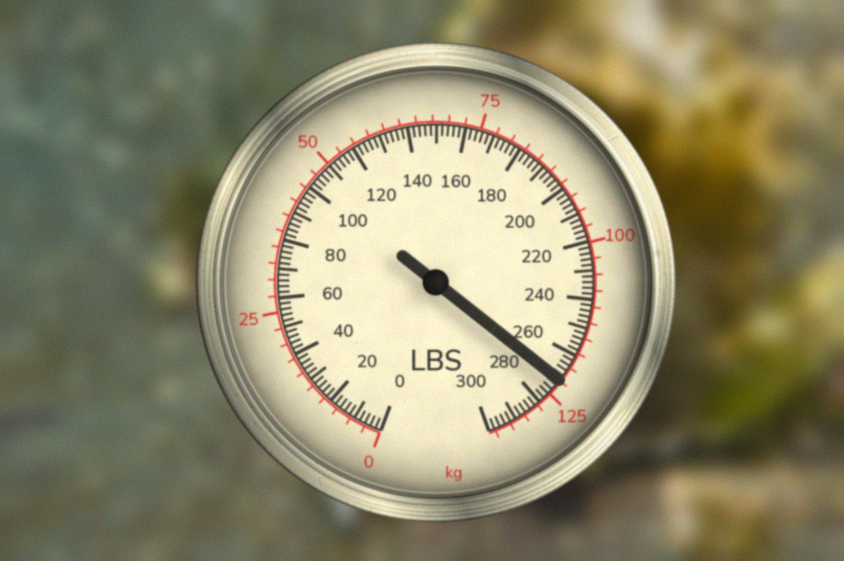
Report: 270lb
